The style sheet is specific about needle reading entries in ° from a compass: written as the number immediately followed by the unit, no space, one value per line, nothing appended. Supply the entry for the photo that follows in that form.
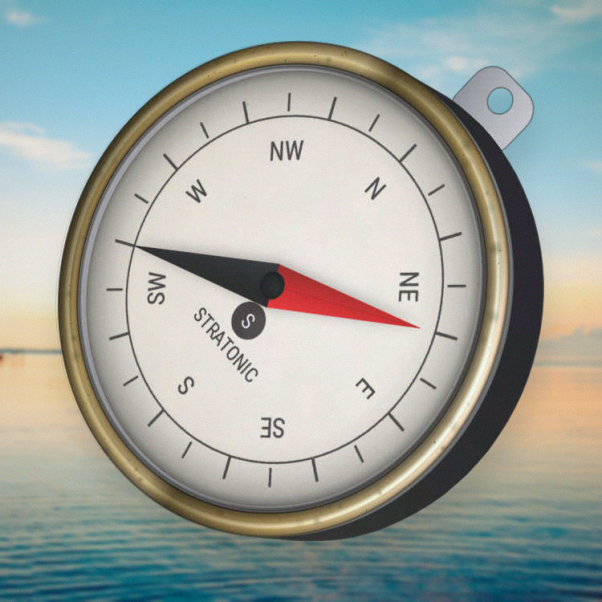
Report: 60°
